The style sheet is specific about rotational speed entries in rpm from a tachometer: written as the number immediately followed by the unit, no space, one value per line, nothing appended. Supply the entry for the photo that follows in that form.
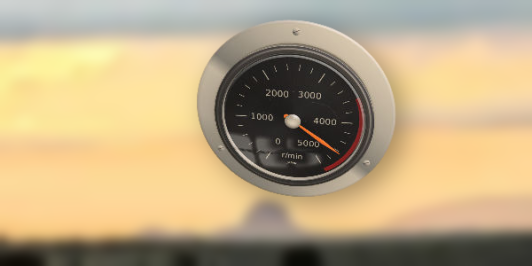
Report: 4600rpm
